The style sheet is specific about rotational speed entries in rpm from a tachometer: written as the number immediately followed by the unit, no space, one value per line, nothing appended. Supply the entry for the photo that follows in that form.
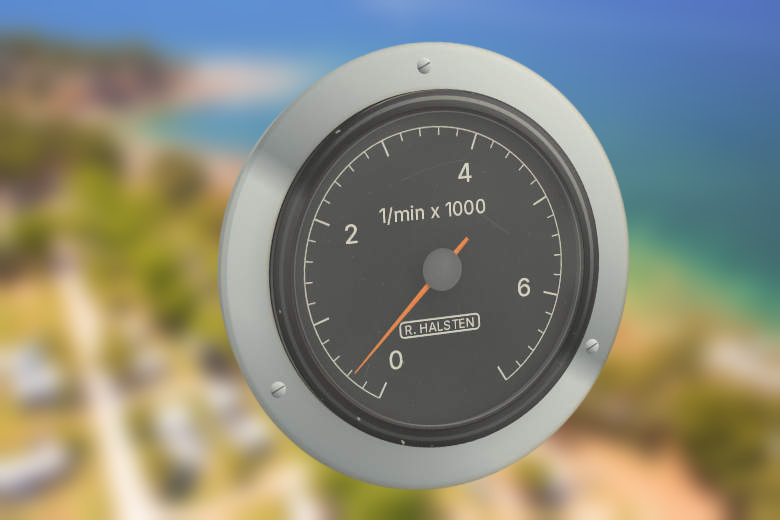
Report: 400rpm
